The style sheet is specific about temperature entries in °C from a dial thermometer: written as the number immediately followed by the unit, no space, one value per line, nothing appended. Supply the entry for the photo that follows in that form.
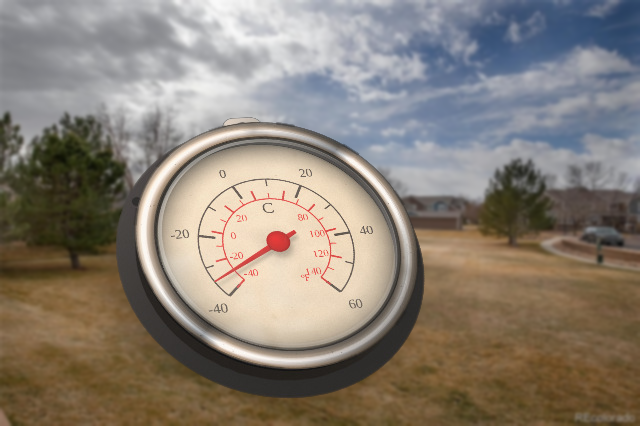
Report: -35°C
